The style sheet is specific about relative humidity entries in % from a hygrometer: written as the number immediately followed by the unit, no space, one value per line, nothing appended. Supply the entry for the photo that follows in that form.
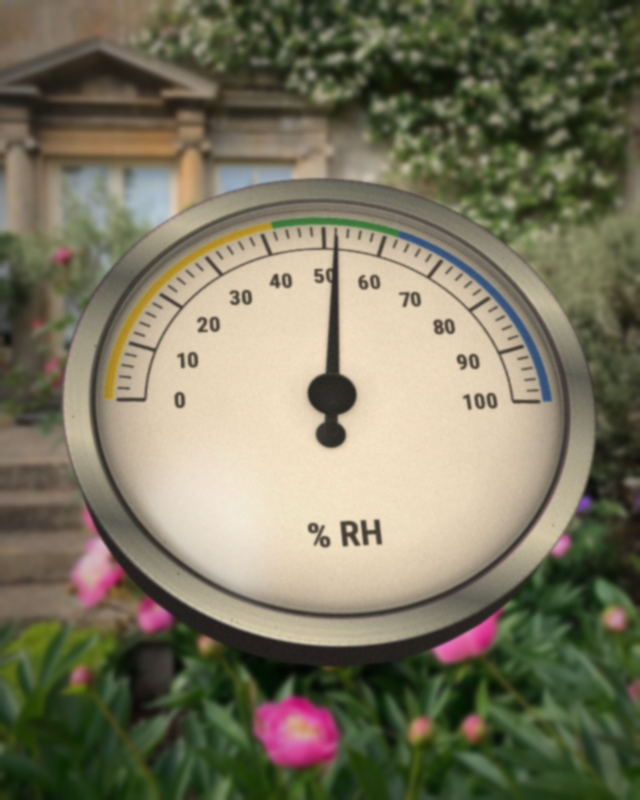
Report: 52%
